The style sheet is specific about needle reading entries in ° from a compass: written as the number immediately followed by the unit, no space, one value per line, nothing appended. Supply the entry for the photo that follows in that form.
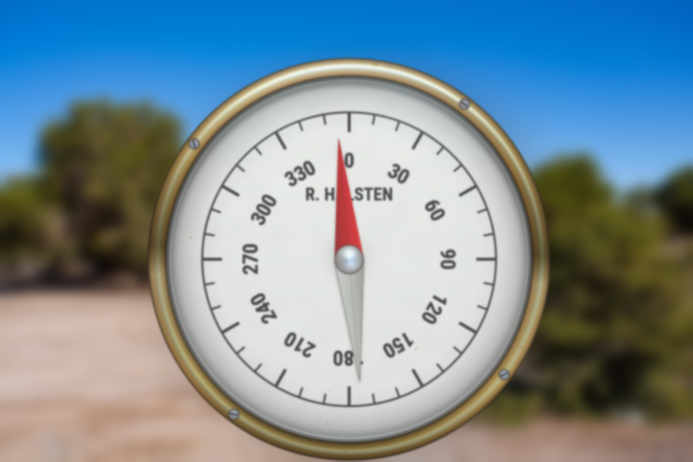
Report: 355°
